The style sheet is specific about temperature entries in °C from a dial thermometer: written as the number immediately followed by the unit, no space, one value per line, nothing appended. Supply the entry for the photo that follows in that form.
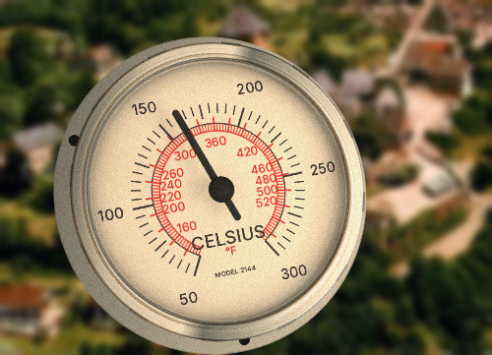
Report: 160°C
